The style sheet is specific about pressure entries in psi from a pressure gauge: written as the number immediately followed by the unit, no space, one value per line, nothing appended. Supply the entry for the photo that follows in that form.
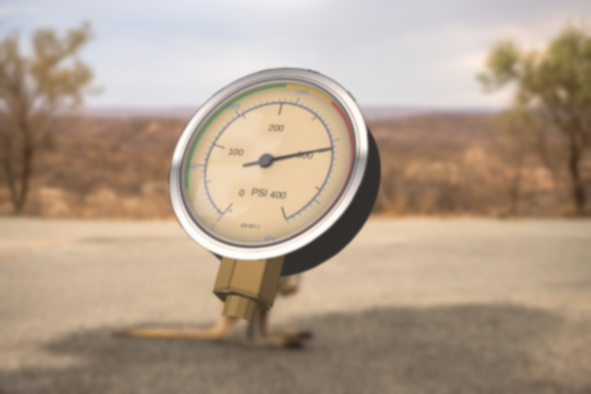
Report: 300psi
